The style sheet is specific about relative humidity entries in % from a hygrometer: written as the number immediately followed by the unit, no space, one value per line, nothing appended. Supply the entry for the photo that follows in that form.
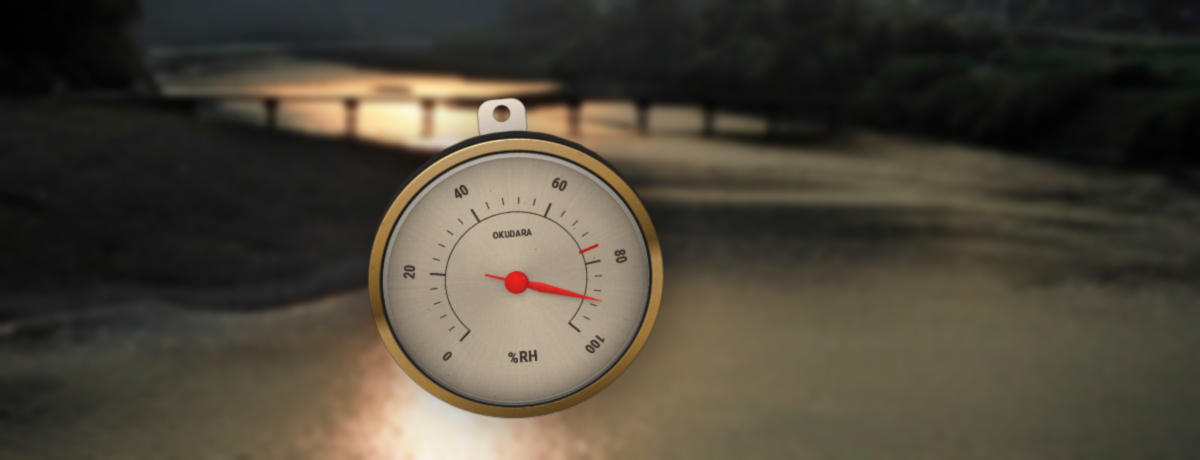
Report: 90%
